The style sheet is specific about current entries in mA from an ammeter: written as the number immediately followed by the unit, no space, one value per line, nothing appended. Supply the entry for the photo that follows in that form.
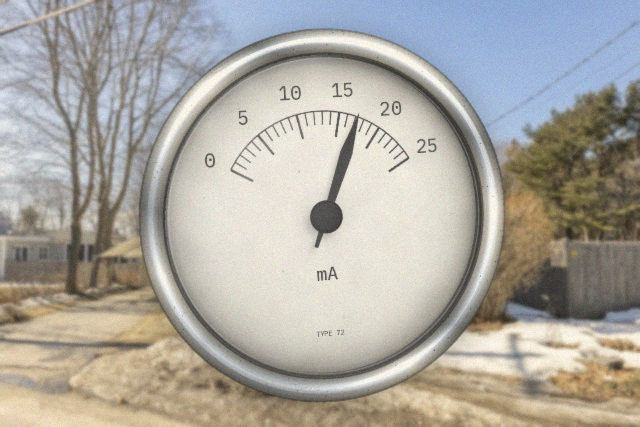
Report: 17mA
